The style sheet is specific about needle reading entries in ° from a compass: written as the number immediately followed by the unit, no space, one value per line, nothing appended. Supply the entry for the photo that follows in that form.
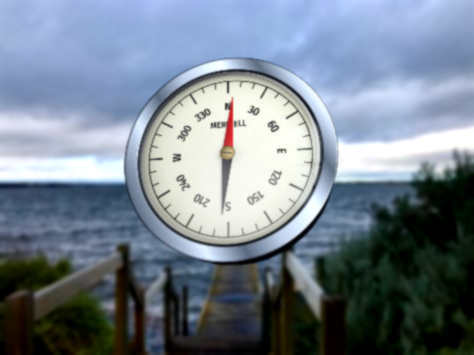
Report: 5°
